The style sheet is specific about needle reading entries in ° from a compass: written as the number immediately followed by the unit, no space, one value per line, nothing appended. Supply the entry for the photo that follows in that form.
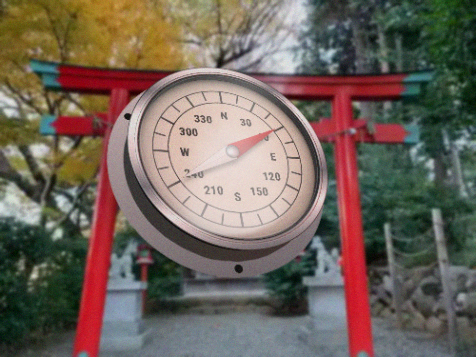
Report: 60°
